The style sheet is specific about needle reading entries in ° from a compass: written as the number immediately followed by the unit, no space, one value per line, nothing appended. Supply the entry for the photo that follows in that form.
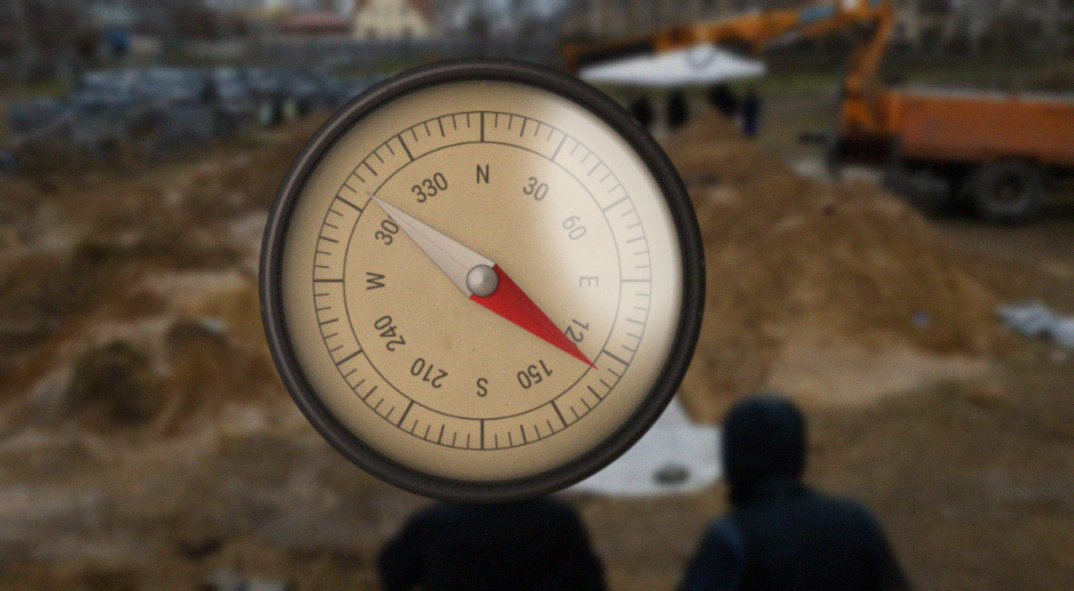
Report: 127.5°
